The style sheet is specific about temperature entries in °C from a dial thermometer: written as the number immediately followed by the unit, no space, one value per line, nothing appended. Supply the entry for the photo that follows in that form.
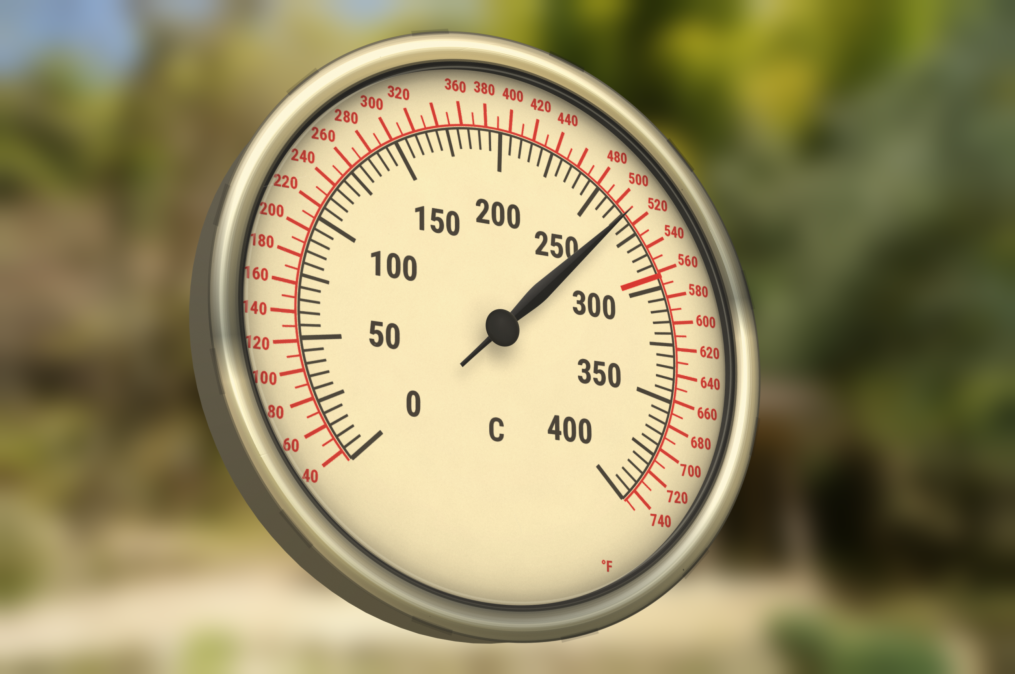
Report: 265°C
